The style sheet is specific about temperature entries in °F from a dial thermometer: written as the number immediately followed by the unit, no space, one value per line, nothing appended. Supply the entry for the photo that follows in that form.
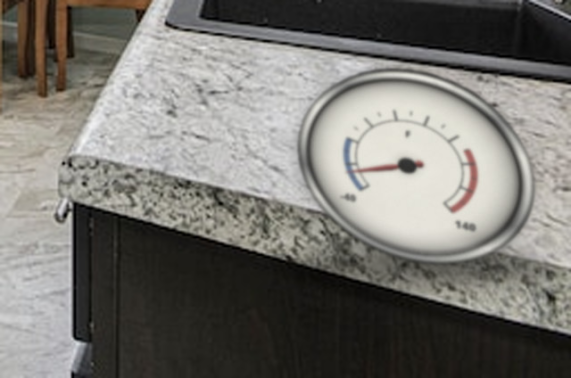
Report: -25°F
